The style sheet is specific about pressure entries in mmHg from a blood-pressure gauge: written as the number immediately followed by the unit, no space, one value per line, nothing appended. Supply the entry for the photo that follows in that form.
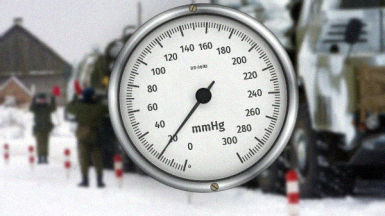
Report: 20mmHg
